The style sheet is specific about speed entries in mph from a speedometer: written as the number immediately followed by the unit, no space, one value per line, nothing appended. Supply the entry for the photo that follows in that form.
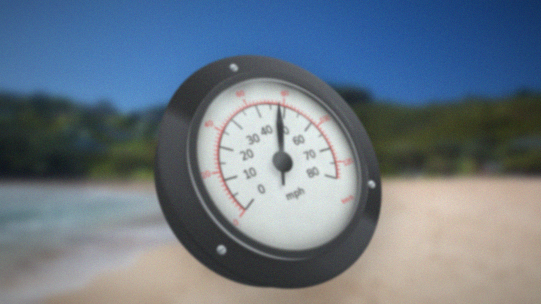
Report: 47.5mph
